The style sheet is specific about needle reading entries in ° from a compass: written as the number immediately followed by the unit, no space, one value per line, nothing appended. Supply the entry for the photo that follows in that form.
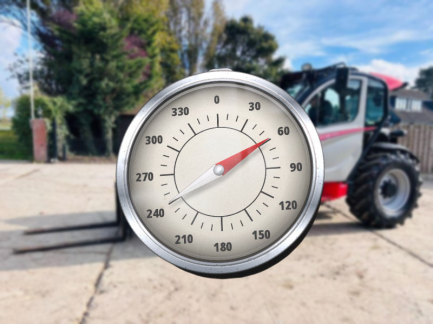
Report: 60°
